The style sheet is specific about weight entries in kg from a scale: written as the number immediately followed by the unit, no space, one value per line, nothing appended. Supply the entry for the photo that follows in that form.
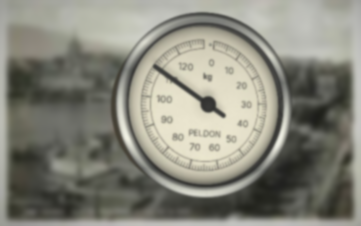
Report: 110kg
